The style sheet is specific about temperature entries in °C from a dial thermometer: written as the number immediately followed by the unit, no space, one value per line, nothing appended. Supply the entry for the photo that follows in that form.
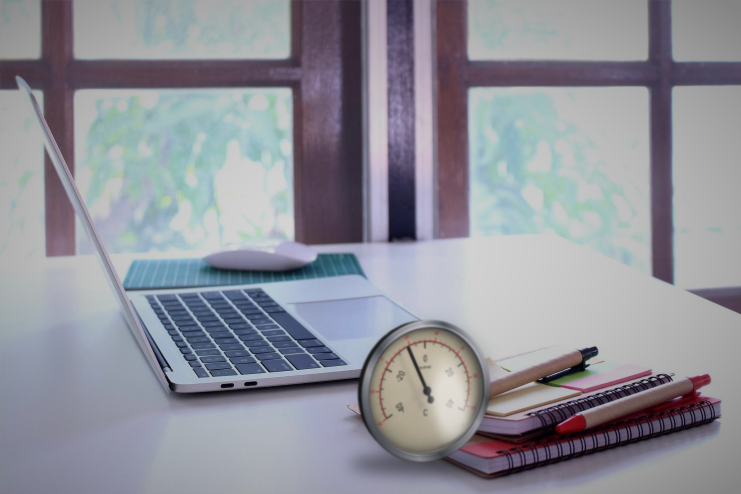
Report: -8°C
